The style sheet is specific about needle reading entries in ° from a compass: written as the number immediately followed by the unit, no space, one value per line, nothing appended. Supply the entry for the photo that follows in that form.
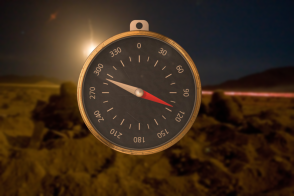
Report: 112.5°
